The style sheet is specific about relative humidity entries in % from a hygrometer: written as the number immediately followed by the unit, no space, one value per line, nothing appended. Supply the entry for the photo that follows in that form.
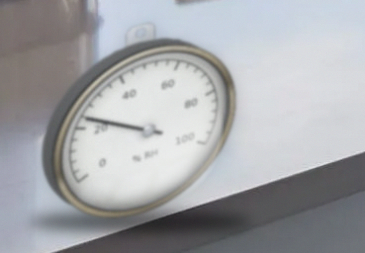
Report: 24%
